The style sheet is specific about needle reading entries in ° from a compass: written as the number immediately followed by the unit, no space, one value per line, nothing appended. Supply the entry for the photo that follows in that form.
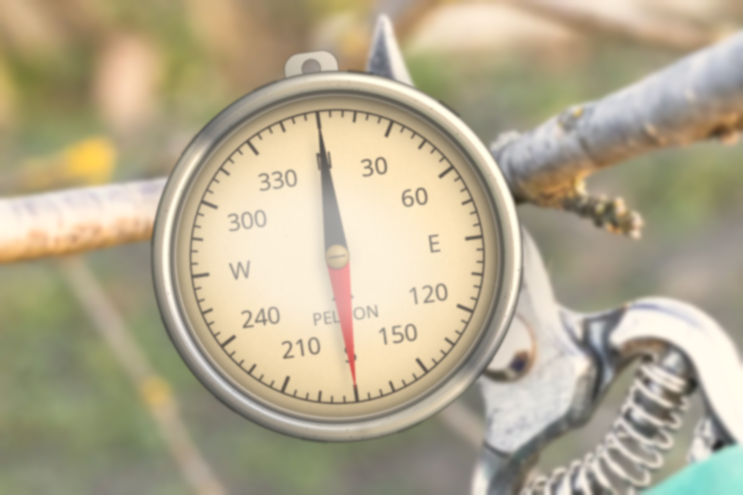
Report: 180°
